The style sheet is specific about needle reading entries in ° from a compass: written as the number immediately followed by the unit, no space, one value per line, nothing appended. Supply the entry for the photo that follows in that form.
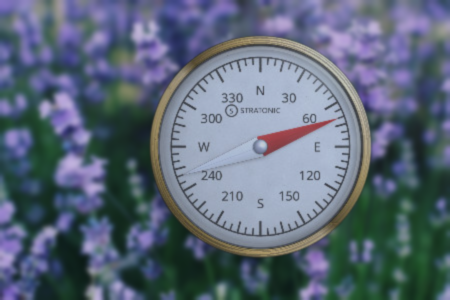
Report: 70°
